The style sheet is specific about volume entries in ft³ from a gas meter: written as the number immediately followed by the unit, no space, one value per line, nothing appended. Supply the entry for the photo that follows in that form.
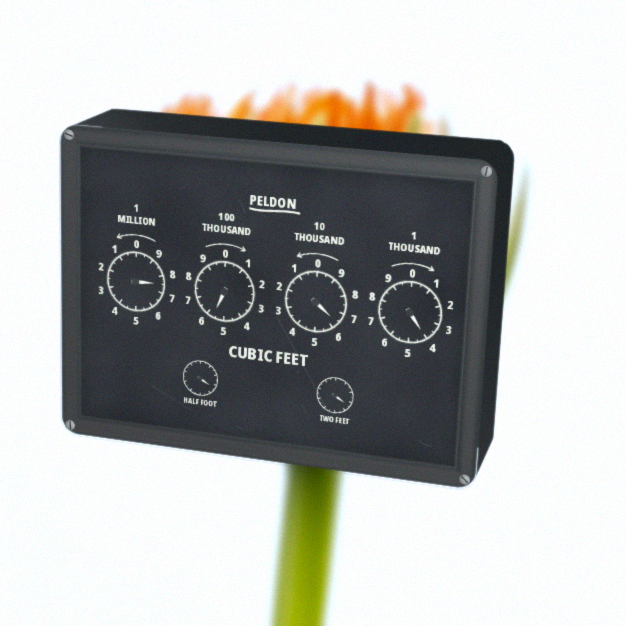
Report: 756400ft³
